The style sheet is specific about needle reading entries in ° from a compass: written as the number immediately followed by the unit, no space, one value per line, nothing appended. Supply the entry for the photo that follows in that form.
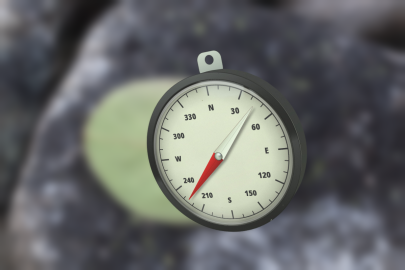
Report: 225°
